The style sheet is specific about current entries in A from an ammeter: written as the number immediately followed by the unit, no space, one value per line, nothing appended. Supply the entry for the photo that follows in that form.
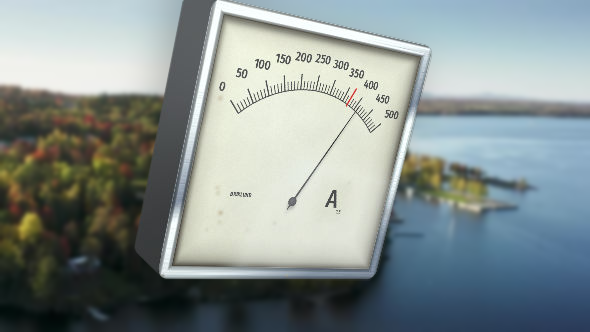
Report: 400A
